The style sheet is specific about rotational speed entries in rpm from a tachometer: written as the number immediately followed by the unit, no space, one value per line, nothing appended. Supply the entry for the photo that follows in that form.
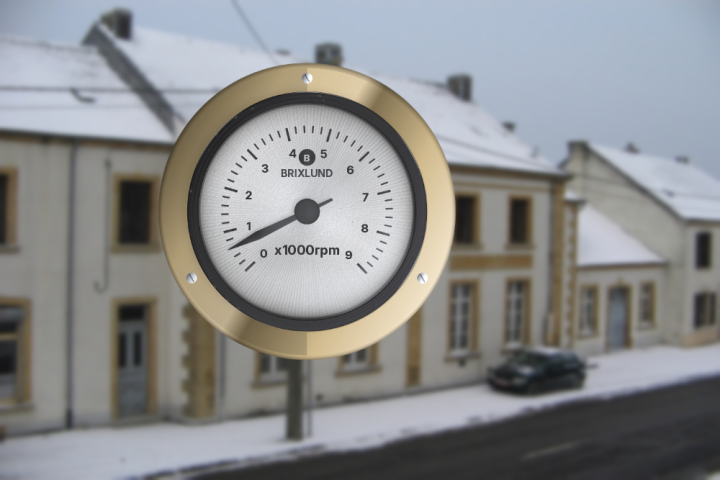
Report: 600rpm
